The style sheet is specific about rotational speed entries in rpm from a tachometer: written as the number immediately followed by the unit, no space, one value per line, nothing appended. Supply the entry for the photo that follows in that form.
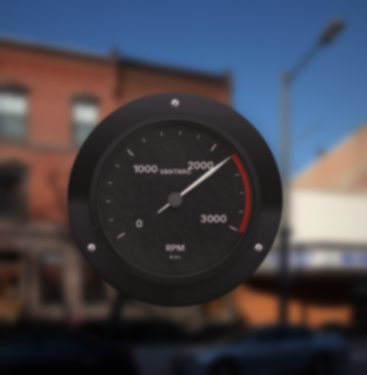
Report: 2200rpm
